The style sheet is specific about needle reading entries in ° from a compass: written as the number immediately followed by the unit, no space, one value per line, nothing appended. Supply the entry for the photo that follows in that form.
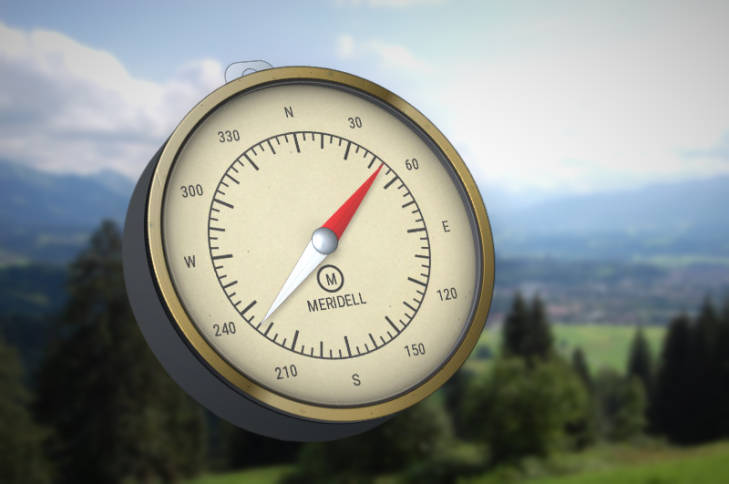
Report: 50°
